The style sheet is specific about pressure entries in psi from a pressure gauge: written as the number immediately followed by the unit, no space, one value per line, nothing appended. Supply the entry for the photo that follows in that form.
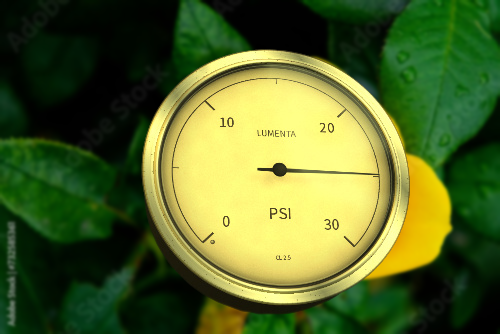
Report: 25psi
